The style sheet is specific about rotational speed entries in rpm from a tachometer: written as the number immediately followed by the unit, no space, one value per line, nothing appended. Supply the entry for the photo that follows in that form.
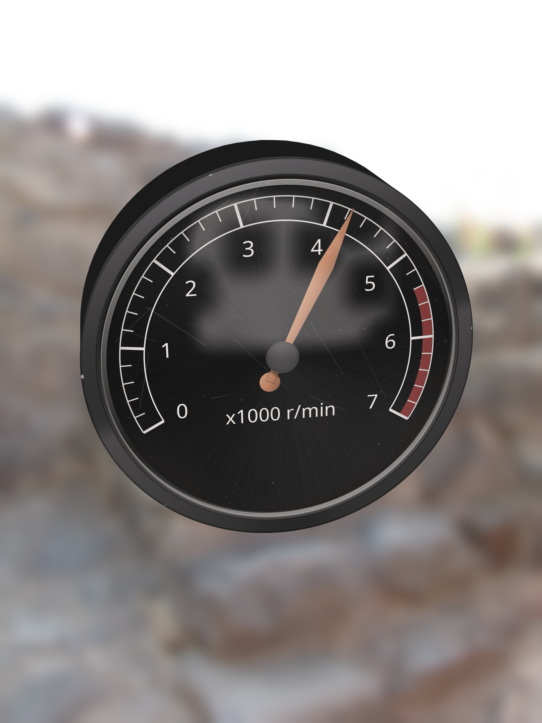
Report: 4200rpm
